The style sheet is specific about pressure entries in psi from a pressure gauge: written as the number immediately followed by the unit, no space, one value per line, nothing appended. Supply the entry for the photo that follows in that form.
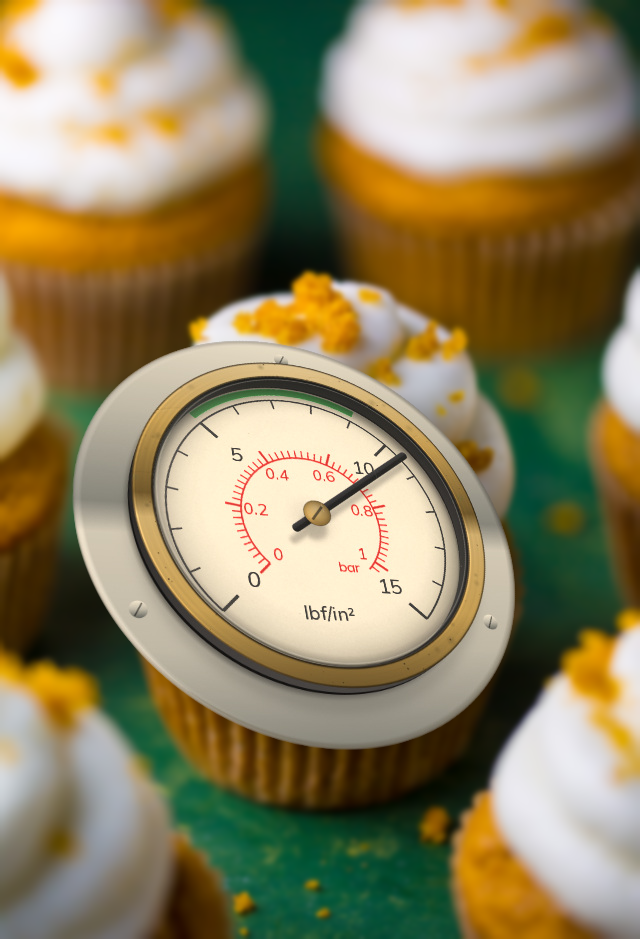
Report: 10.5psi
